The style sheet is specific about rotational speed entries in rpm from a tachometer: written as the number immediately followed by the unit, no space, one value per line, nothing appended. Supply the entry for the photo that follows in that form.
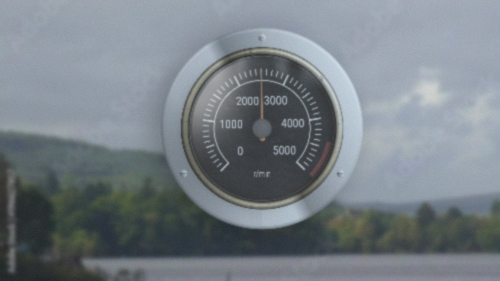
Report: 2500rpm
